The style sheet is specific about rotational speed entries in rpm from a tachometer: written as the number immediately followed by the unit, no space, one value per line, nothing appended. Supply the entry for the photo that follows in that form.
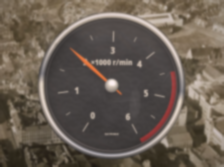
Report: 2000rpm
